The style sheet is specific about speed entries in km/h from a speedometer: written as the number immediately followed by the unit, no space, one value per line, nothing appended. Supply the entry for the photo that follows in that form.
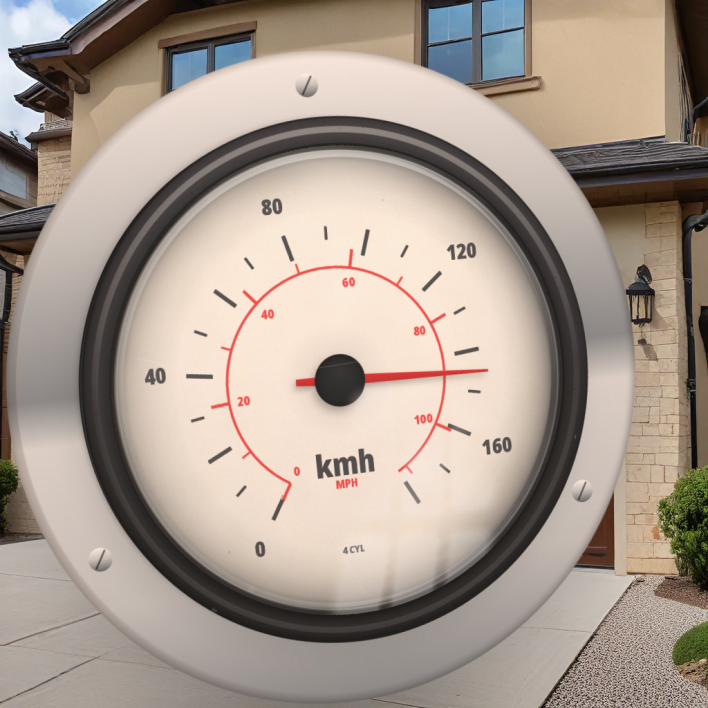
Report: 145km/h
